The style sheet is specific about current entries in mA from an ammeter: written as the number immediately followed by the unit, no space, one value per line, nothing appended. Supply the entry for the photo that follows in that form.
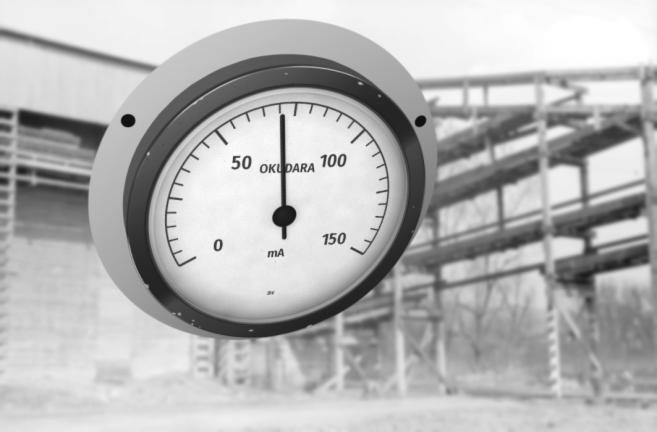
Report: 70mA
